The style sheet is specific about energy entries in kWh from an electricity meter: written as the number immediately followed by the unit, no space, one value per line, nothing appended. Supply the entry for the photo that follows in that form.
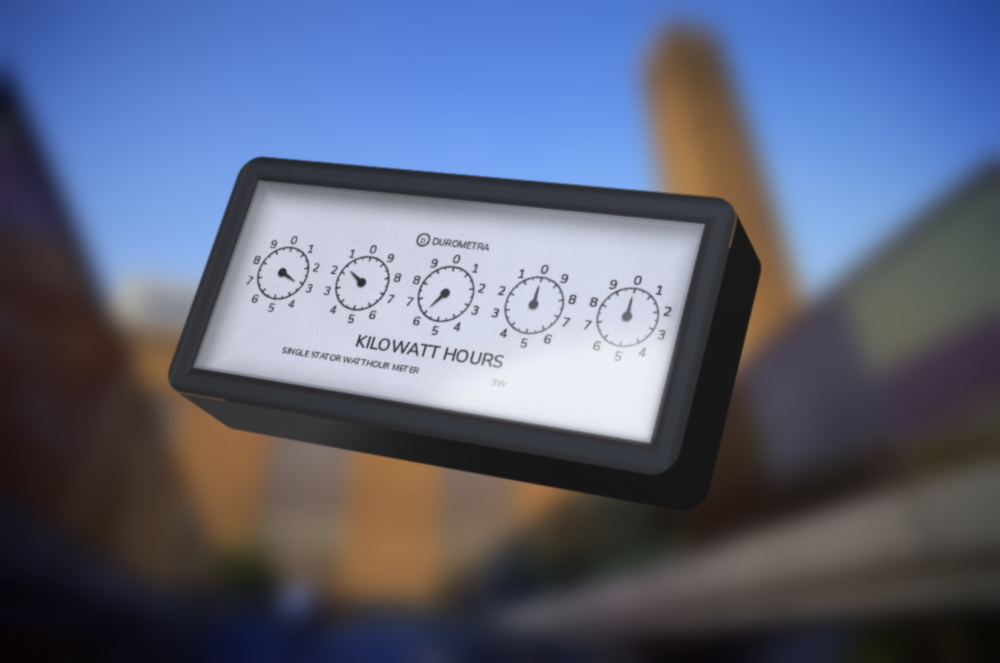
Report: 31600kWh
